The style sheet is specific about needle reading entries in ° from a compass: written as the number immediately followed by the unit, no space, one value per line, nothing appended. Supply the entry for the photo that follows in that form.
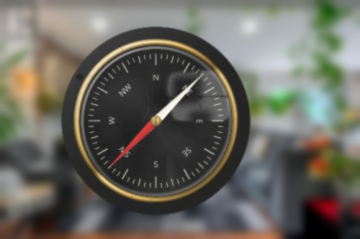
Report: 225°
